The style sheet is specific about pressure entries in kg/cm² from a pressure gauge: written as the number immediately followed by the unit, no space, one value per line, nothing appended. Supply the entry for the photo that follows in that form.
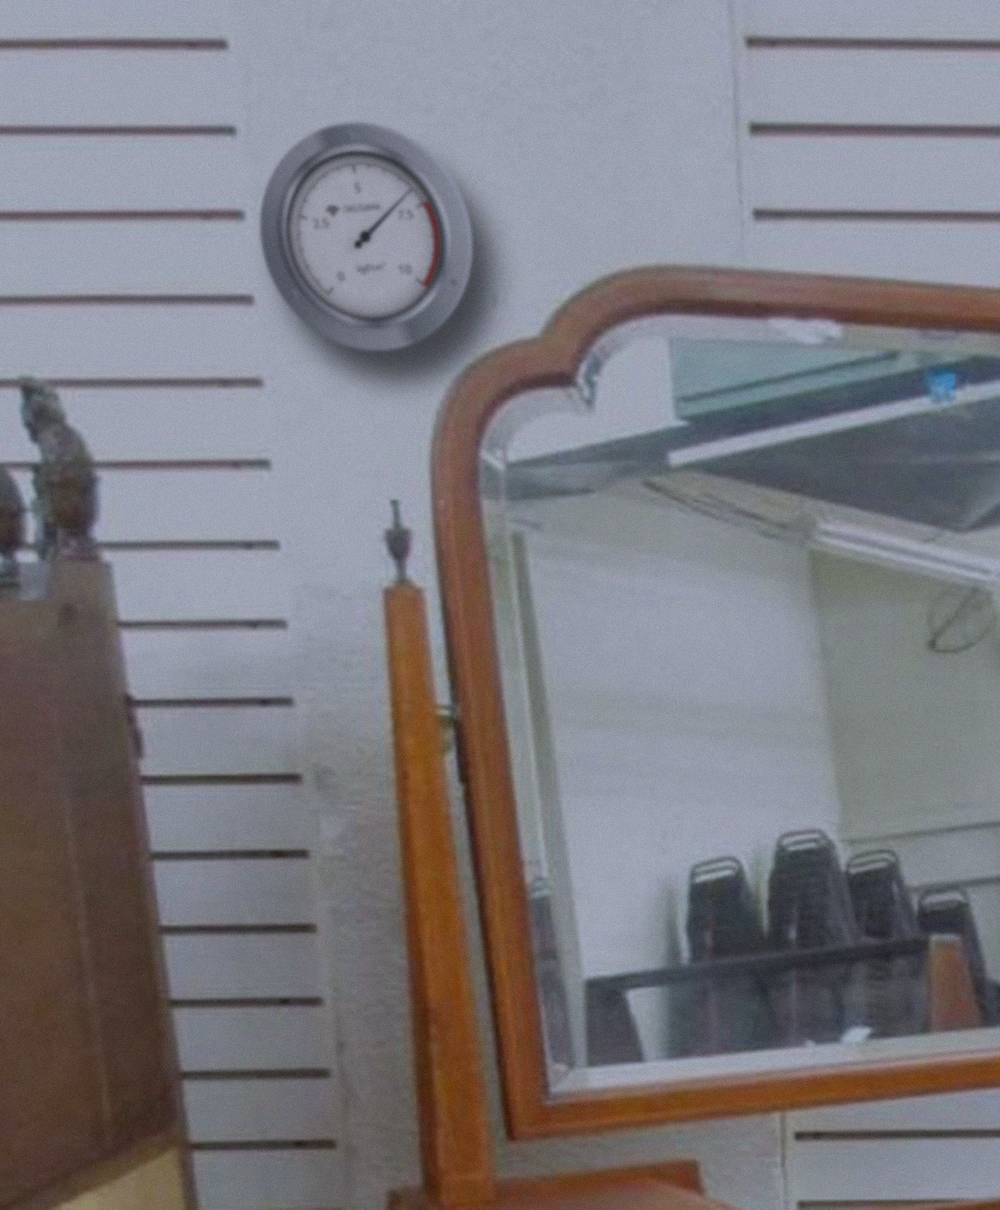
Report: 7kg/cm²
